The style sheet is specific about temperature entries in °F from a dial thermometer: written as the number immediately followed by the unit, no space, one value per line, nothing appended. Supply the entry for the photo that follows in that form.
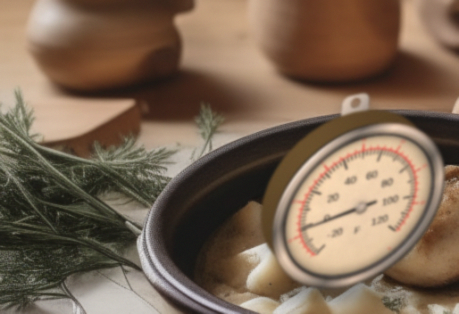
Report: 0°F
